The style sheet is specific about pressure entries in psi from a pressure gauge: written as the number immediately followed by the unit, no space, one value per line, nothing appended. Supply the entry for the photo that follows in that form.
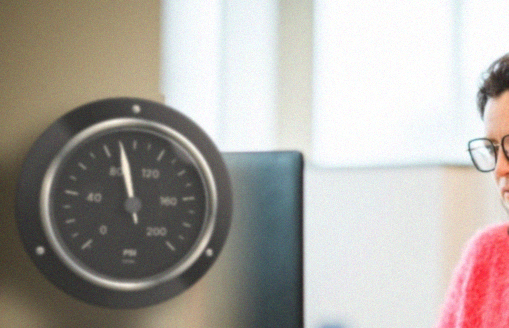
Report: 90psi
